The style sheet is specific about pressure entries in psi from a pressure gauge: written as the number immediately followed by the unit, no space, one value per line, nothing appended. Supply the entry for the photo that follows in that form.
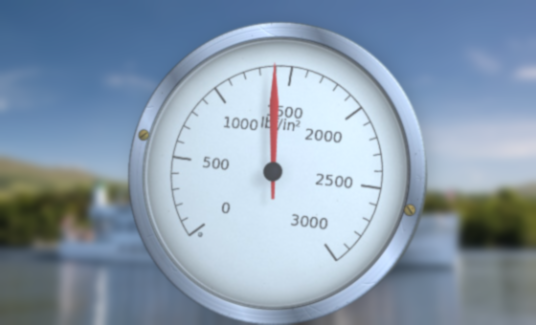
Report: 1400psi
